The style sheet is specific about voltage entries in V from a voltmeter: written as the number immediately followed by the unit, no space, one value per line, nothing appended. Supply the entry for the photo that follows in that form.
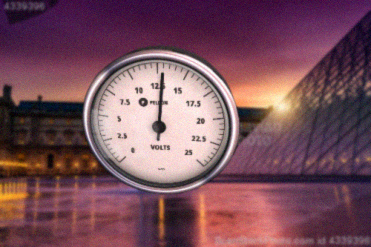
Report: 13V
